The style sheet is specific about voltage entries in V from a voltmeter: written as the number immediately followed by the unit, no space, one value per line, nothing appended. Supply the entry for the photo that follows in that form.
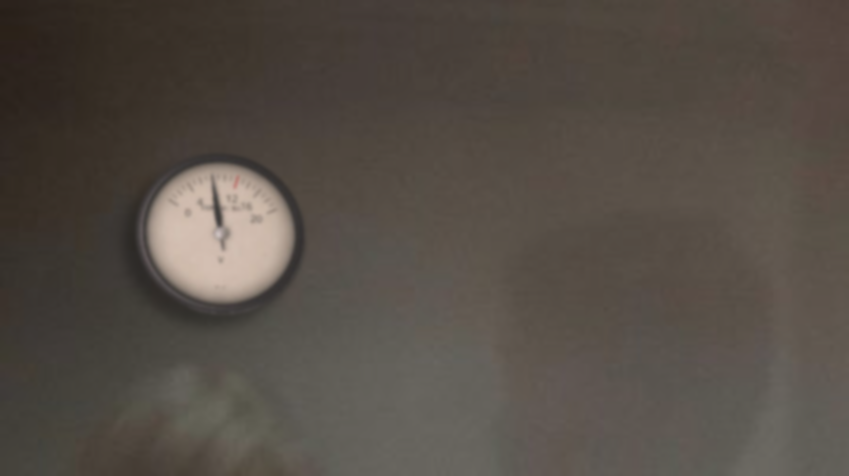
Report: 8V
